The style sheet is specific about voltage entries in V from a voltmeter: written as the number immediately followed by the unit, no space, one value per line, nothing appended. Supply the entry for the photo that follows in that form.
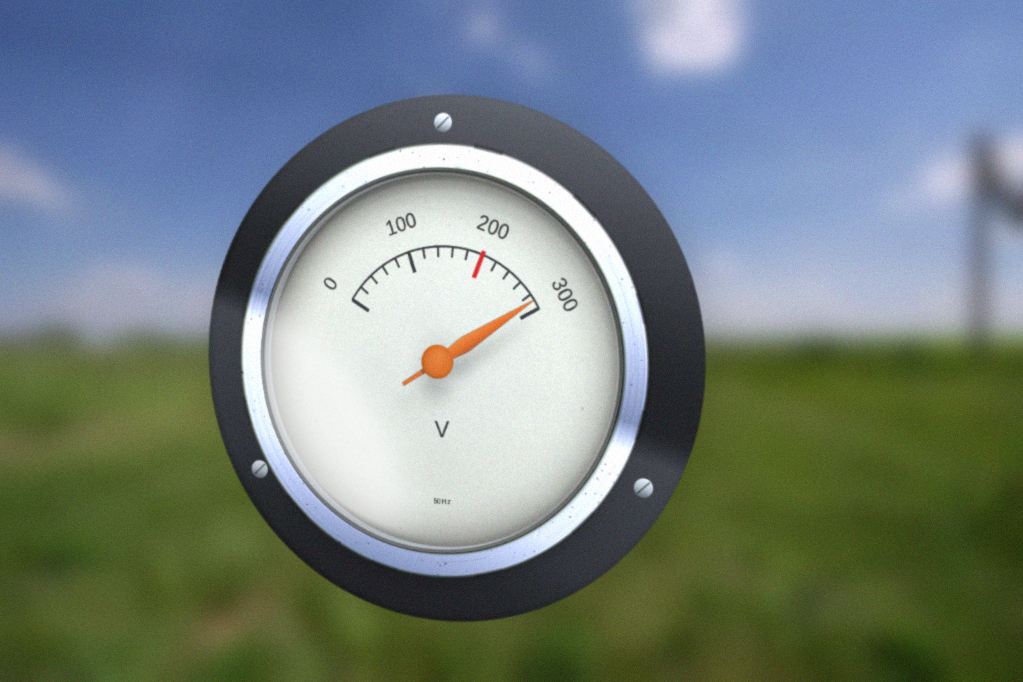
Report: 290V
